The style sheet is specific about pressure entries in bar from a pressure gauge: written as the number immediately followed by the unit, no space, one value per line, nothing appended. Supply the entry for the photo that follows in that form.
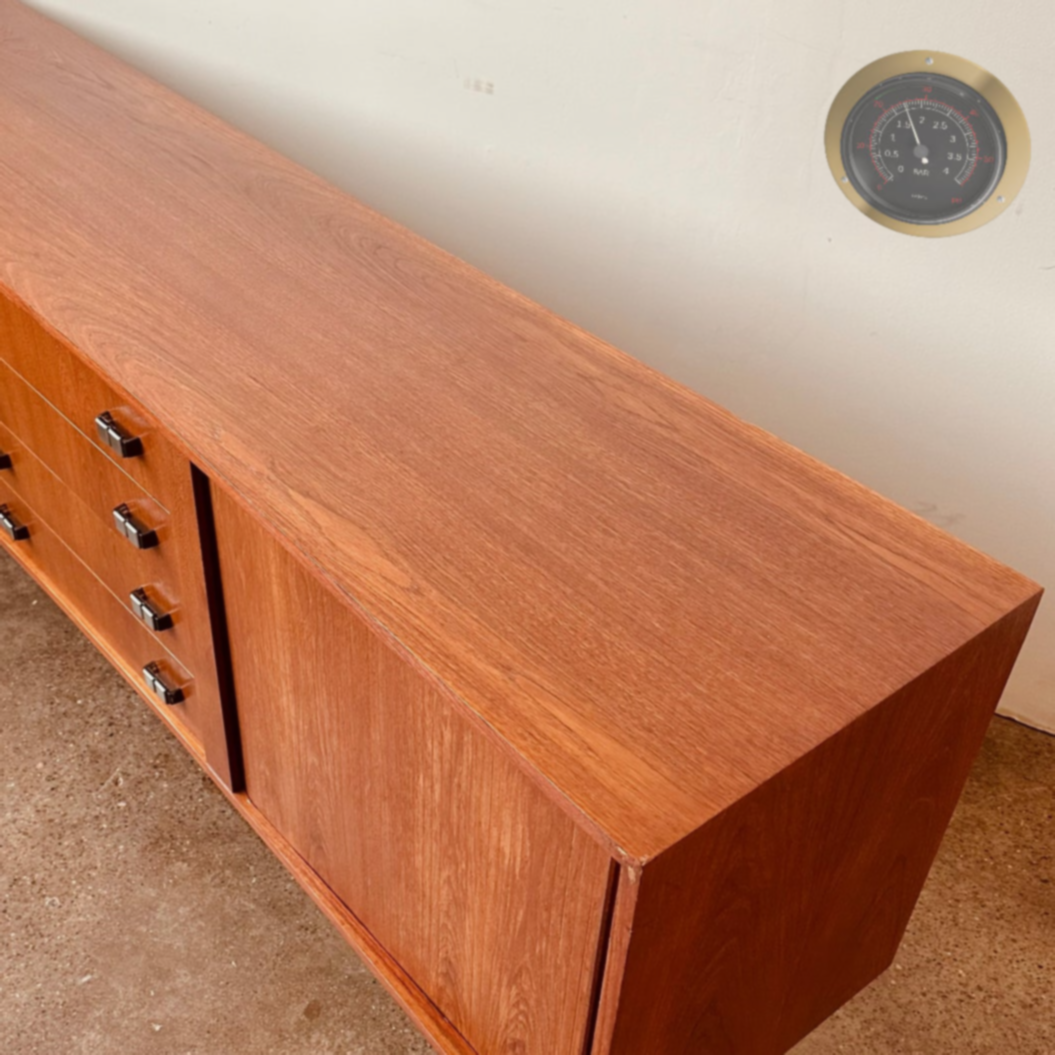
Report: 1.75bar
